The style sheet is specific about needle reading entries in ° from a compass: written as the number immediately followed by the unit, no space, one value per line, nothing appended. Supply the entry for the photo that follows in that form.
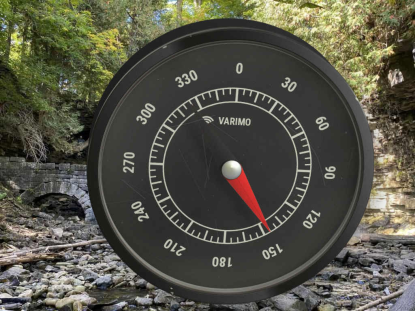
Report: 145°
